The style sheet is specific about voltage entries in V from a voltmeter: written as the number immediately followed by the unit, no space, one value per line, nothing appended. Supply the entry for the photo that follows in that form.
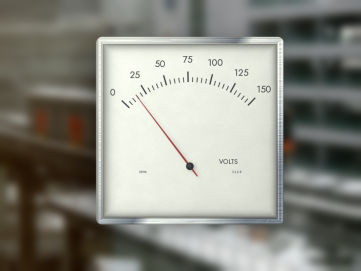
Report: 15V
